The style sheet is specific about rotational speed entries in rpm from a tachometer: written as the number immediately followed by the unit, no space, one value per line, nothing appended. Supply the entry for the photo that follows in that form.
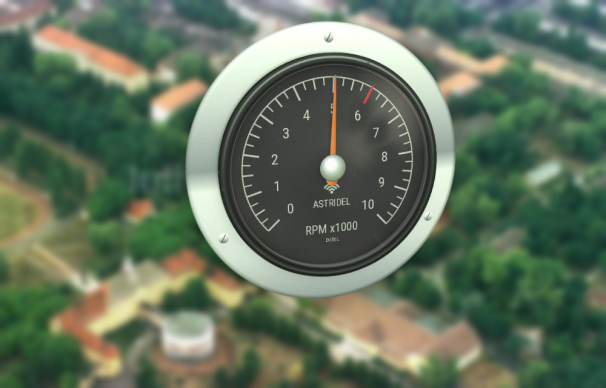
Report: 5000rpm
